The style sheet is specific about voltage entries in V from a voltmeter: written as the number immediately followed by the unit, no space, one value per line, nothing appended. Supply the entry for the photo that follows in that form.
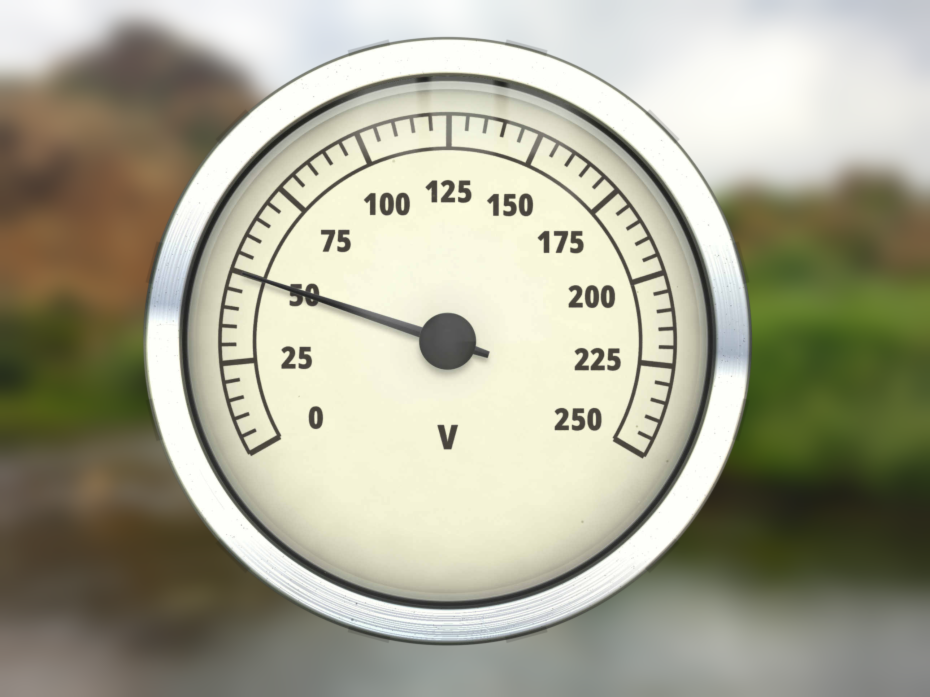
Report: 50V
